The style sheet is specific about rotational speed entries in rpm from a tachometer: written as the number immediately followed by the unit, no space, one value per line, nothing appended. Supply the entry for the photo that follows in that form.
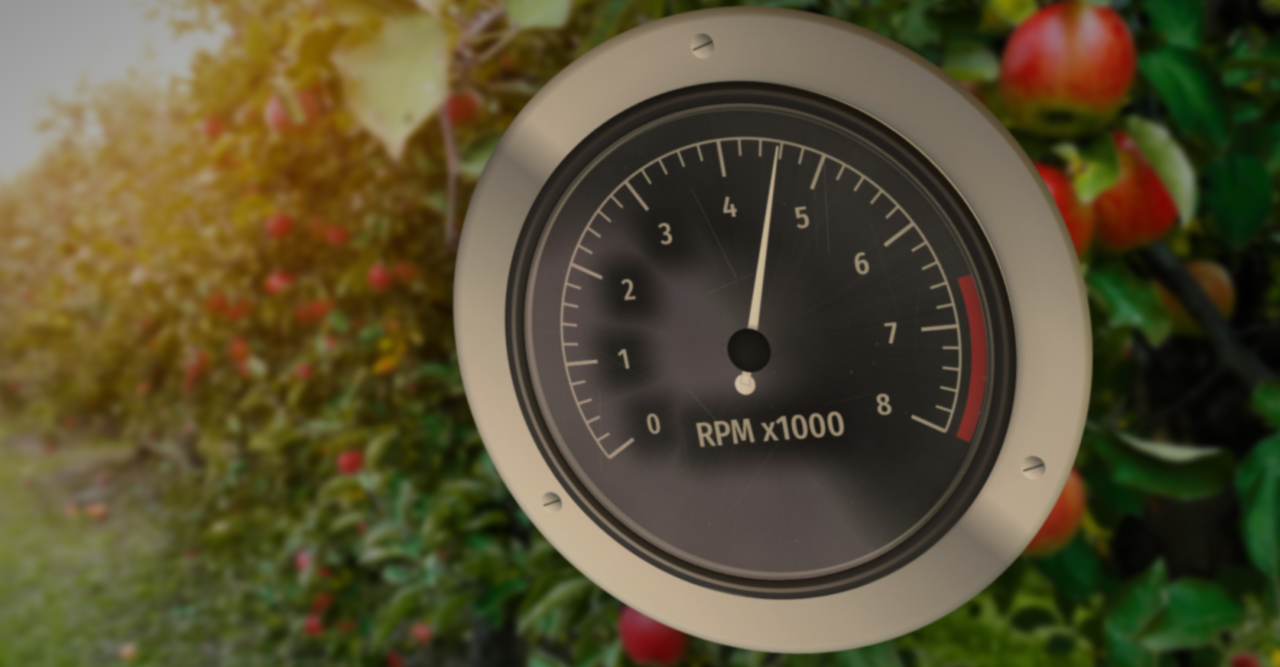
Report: 4600rpm
